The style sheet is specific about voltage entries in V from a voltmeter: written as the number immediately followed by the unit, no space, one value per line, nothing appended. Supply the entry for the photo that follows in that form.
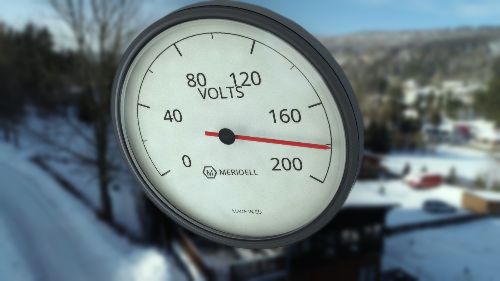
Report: 180V
